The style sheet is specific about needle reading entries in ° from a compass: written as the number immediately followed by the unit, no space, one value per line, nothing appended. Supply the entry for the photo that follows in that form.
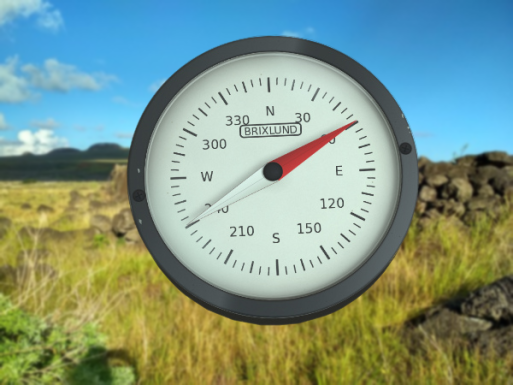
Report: 60°
